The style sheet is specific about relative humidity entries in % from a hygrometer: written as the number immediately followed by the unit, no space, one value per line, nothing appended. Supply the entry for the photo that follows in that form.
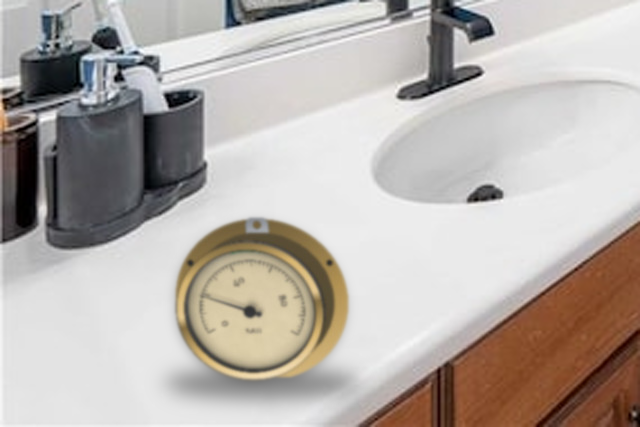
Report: 20%
